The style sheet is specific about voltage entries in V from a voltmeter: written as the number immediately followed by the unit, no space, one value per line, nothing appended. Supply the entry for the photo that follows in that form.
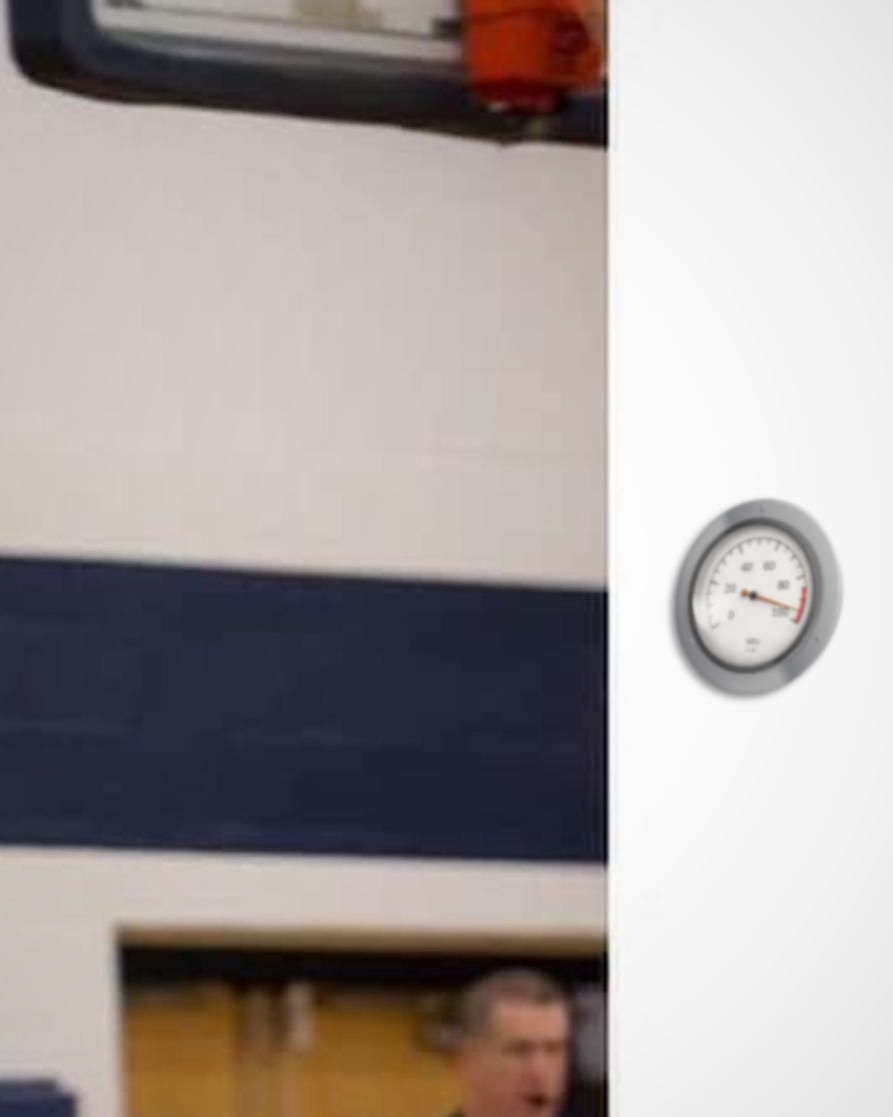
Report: 95V
